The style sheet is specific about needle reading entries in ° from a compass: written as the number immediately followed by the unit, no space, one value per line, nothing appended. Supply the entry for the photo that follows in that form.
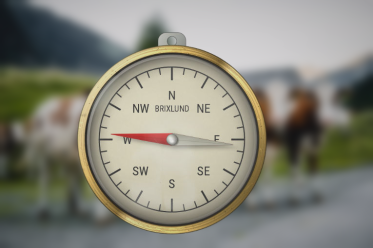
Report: 275°
